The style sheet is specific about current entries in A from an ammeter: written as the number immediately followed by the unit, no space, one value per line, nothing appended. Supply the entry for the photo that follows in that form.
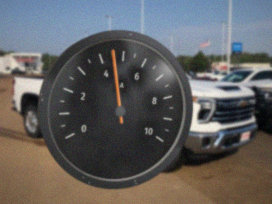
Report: 4.5A
